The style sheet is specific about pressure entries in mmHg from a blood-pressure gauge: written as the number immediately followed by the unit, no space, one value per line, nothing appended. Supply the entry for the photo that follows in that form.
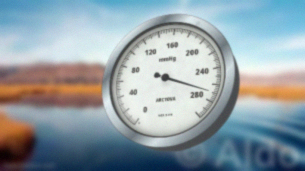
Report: 270mmHg
